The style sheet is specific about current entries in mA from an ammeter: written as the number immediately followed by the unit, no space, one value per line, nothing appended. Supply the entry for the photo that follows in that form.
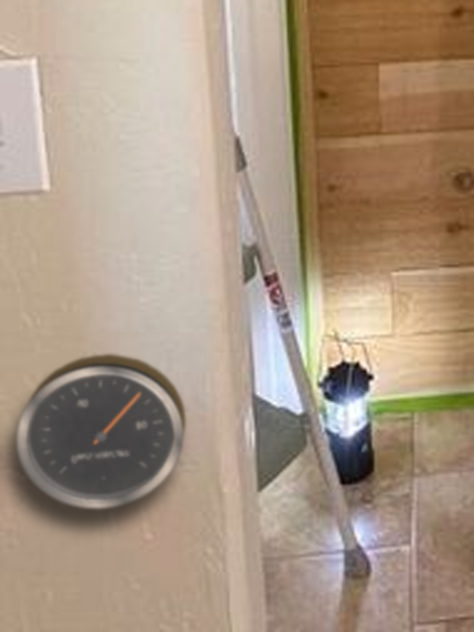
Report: 65mA
